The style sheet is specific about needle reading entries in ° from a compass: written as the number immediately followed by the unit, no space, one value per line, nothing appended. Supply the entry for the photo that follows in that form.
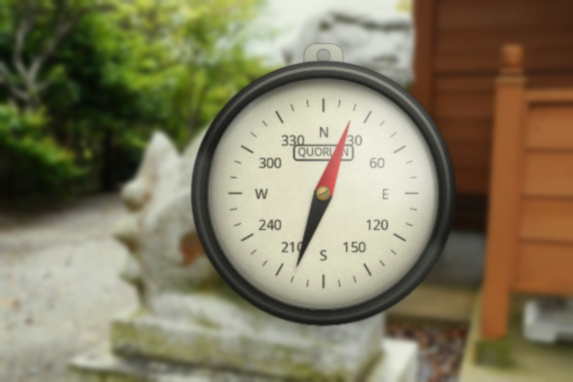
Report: 20°
